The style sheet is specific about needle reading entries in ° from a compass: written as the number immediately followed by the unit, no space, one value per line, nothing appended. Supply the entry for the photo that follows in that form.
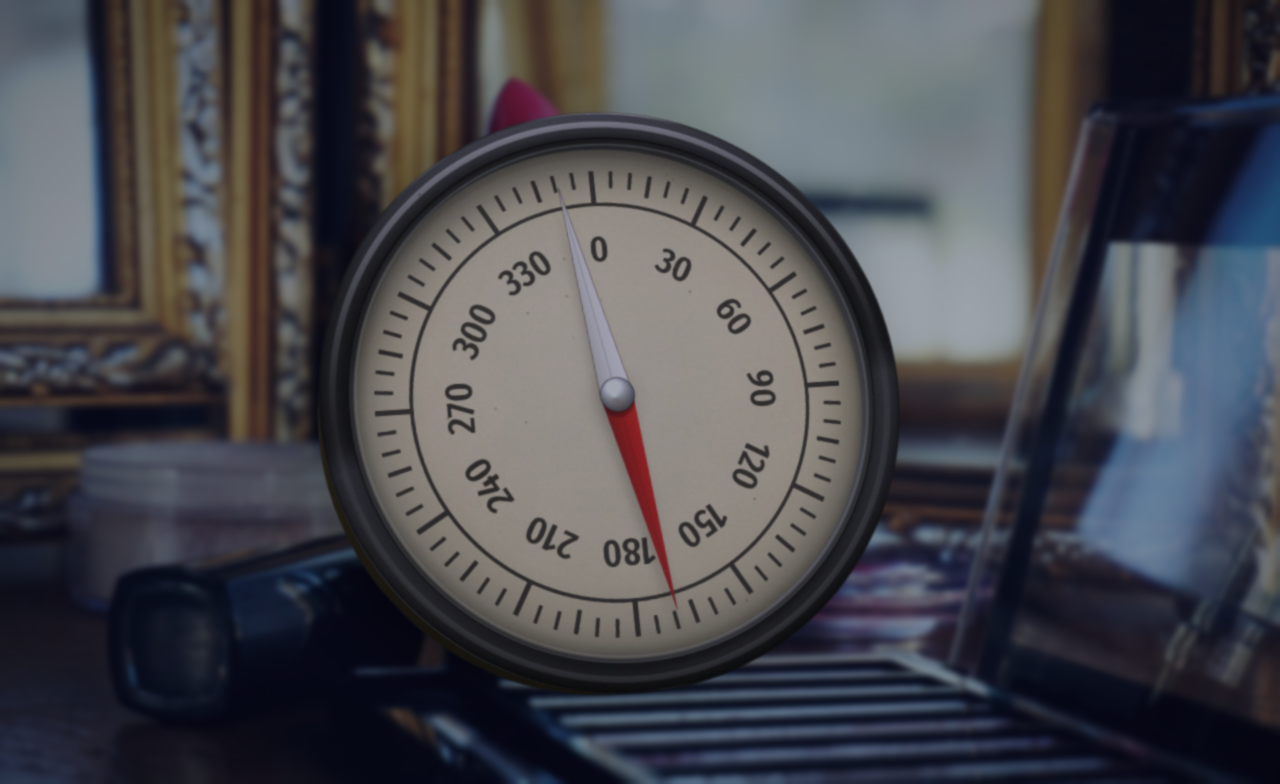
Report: 170°
